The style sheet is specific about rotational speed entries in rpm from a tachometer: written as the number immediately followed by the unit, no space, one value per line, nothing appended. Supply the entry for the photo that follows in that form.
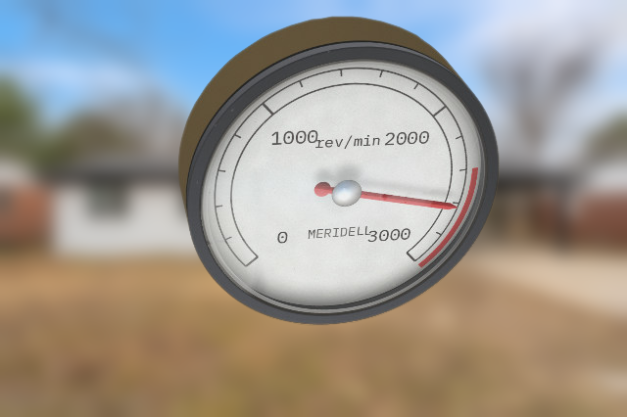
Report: 2600rpm
